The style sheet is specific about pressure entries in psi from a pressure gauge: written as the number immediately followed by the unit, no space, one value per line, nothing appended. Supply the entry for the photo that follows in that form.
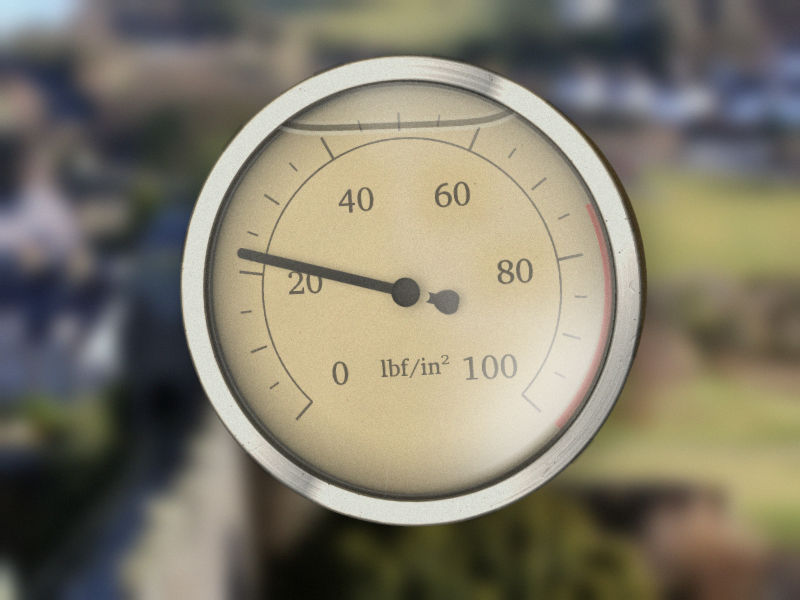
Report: 22.5psi
